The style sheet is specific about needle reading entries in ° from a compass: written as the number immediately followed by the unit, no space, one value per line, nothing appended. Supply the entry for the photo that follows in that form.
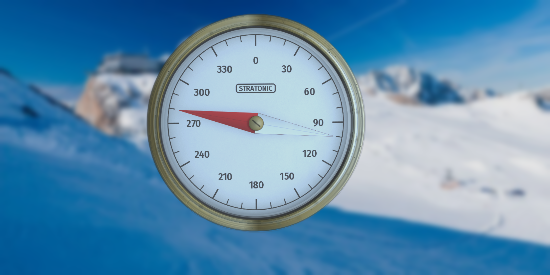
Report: 280°
